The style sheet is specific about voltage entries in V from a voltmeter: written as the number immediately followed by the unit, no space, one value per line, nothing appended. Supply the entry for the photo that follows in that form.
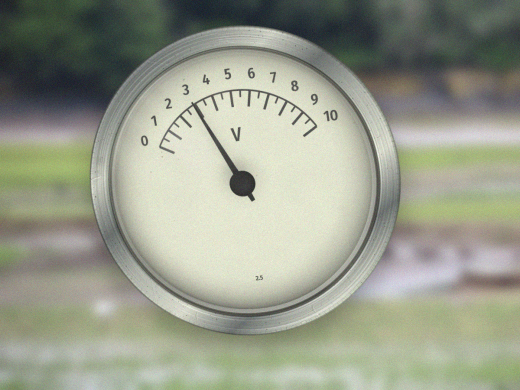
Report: 3V
